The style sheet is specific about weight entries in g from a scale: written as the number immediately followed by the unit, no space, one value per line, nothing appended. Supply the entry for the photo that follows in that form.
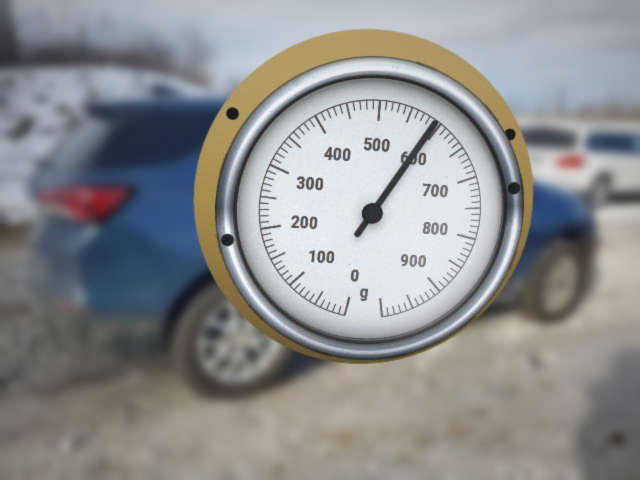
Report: 590g
